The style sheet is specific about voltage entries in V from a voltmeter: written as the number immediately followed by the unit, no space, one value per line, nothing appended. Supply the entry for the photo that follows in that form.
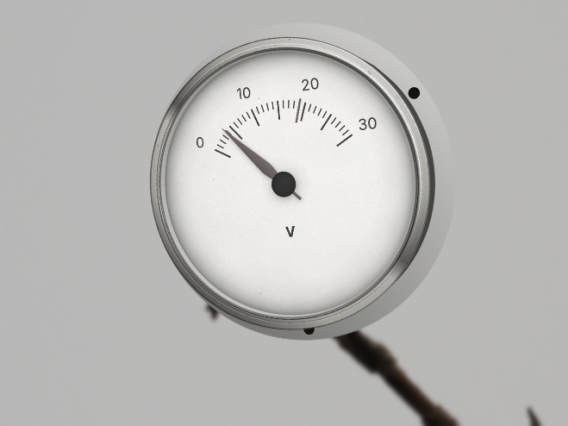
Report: 4V
